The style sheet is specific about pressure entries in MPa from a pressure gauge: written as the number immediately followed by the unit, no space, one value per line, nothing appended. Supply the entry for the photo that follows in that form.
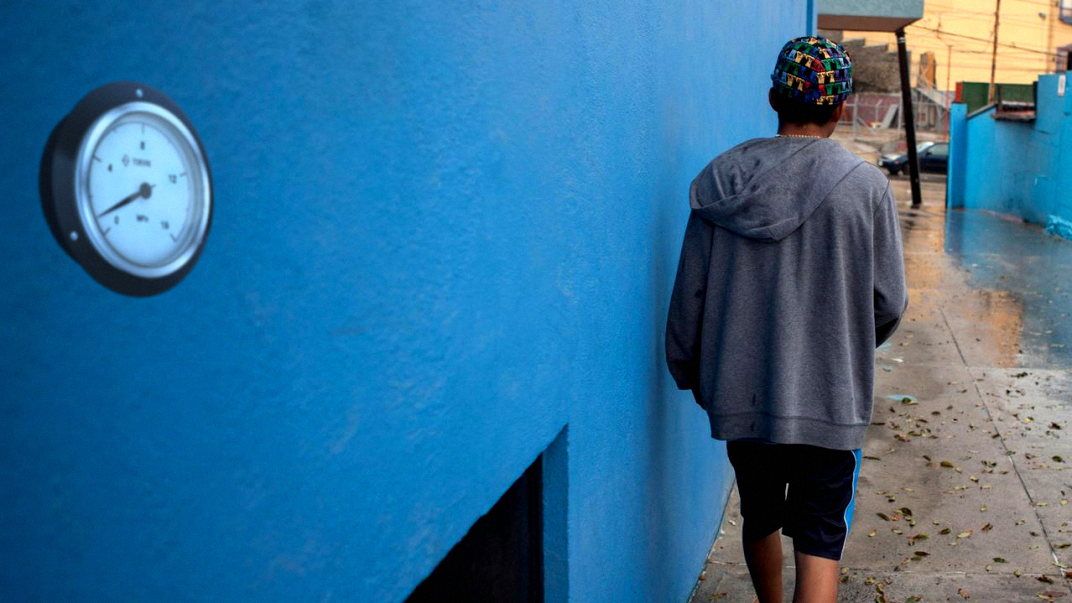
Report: 1MPa
